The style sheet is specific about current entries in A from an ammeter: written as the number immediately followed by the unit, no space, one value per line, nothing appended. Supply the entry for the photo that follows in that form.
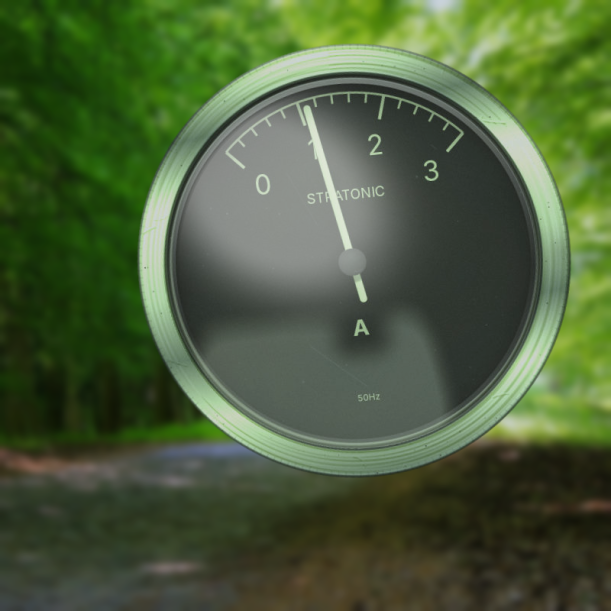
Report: 1.1A
